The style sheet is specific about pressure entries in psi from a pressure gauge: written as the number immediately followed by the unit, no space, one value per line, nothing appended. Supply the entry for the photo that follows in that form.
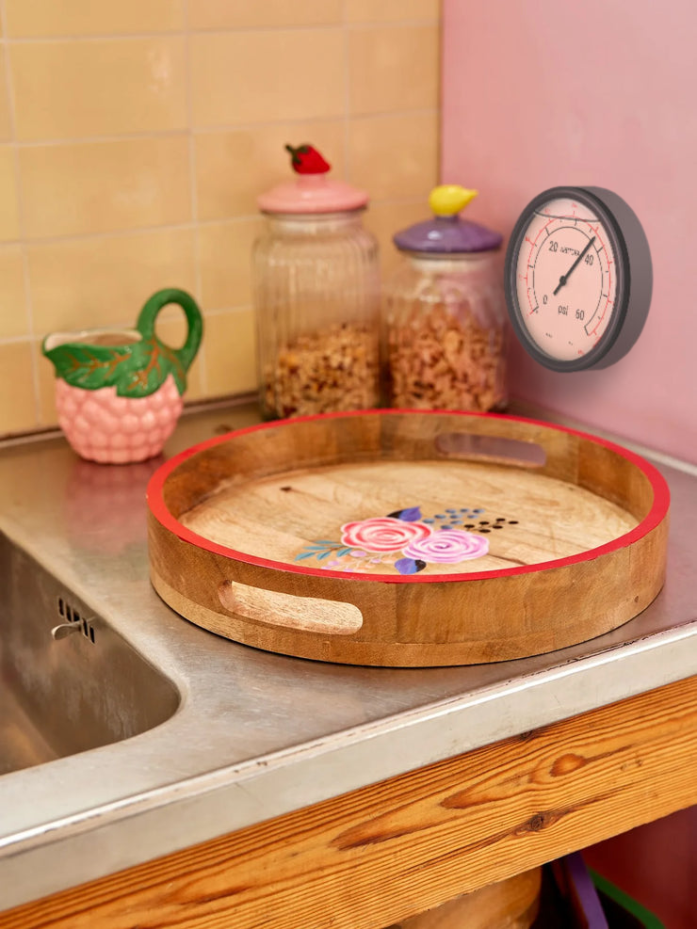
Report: 37.5psi
